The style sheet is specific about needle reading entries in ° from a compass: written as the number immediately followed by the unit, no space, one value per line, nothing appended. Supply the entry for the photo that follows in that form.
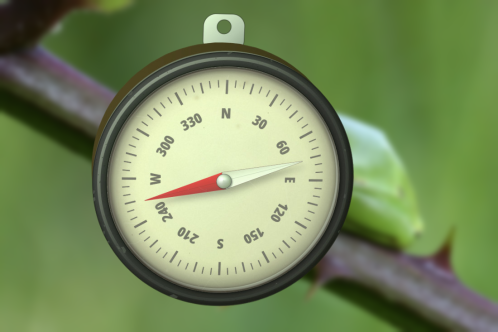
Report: 255°
